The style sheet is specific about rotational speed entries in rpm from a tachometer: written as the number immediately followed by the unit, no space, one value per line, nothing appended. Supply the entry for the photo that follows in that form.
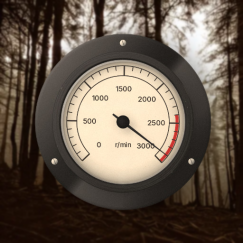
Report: 2900rpm
